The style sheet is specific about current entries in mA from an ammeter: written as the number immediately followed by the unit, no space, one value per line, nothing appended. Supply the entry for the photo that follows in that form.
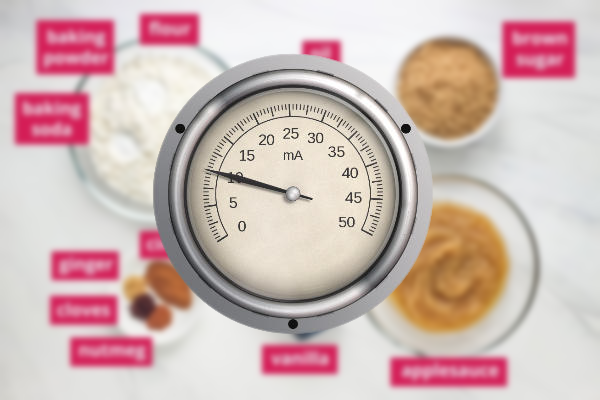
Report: 10mA
